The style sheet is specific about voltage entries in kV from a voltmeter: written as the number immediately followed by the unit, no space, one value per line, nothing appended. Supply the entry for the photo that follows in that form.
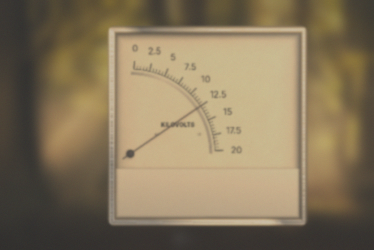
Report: 12.5kV
